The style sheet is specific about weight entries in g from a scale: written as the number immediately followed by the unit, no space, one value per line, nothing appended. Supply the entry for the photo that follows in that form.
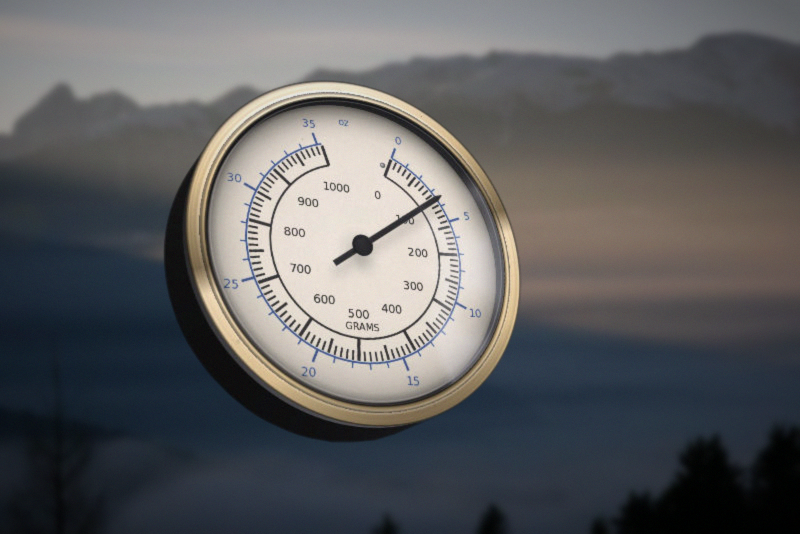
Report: 100g
